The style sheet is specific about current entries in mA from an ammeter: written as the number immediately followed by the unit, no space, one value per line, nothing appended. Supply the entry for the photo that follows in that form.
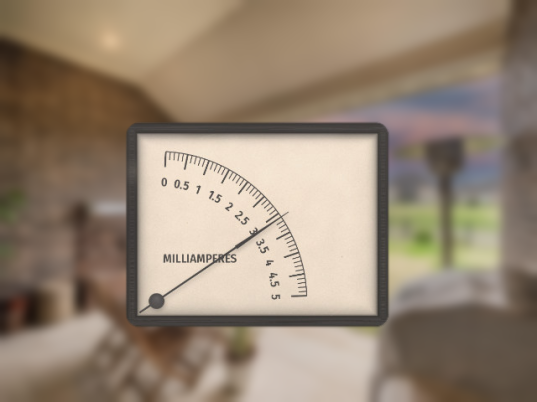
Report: 3.1mA
